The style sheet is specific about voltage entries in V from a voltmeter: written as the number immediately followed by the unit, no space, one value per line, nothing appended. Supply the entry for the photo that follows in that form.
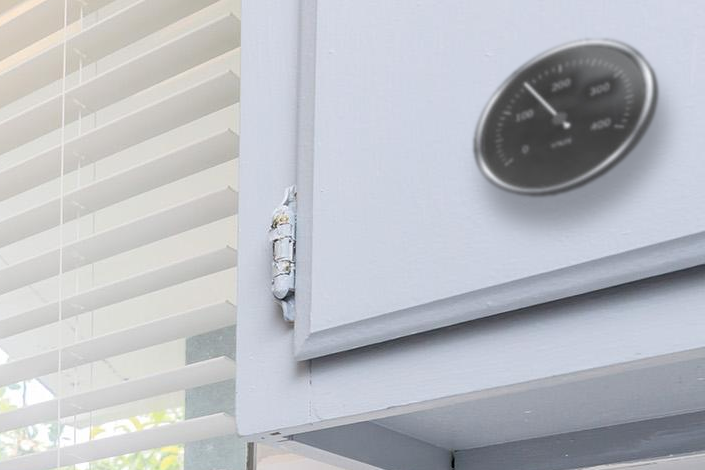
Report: 150V
